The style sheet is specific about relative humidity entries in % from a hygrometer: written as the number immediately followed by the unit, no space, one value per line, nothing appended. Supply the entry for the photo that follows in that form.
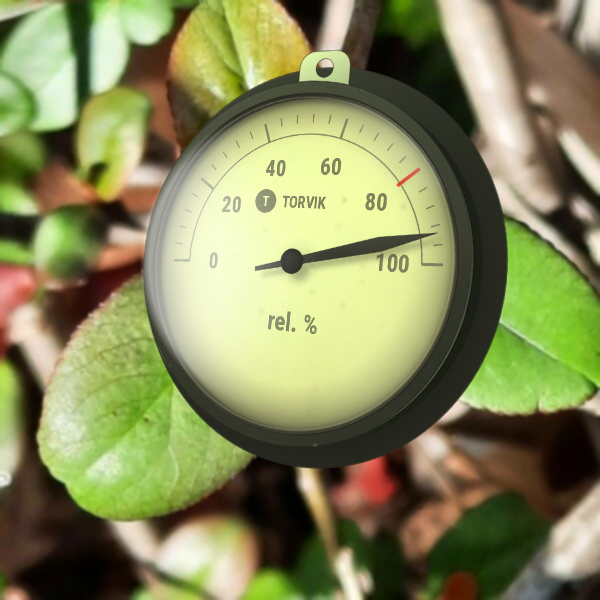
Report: 94%
